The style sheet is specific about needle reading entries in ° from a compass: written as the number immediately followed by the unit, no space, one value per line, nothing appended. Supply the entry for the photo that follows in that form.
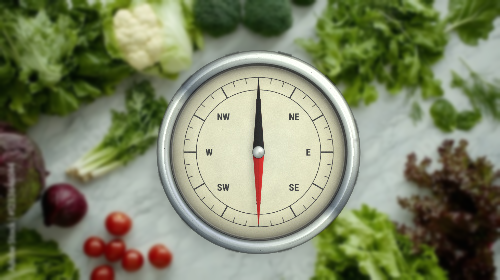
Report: 180°
